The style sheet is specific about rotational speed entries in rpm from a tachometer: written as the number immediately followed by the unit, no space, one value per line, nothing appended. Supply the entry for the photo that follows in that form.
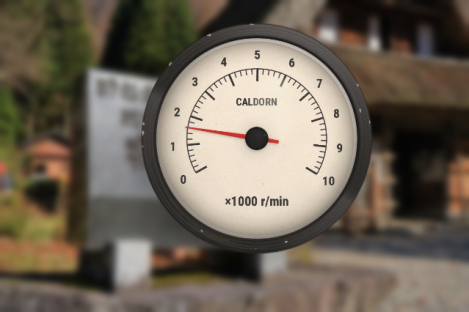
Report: 1600rpm
